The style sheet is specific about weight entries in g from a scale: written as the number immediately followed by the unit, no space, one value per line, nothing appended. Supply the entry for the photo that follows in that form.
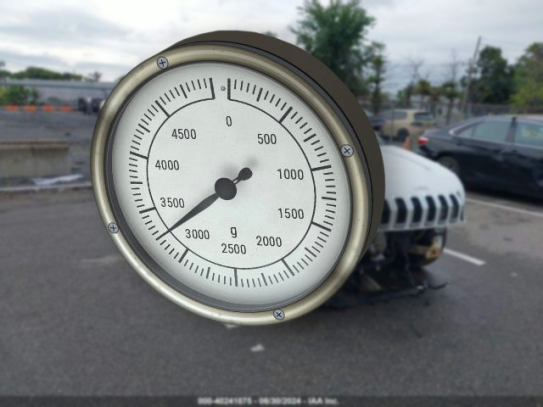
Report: 3250g
